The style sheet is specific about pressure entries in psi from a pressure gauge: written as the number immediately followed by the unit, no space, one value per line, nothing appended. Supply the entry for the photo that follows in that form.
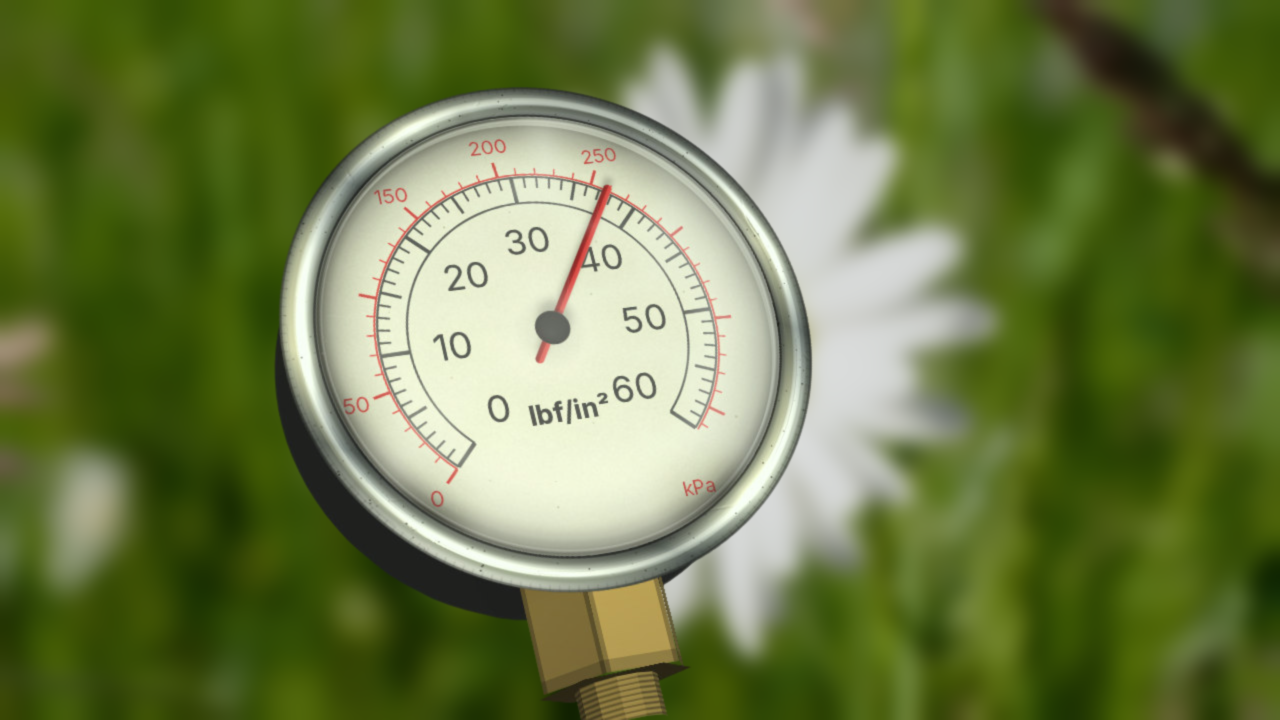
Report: 37.5psi
